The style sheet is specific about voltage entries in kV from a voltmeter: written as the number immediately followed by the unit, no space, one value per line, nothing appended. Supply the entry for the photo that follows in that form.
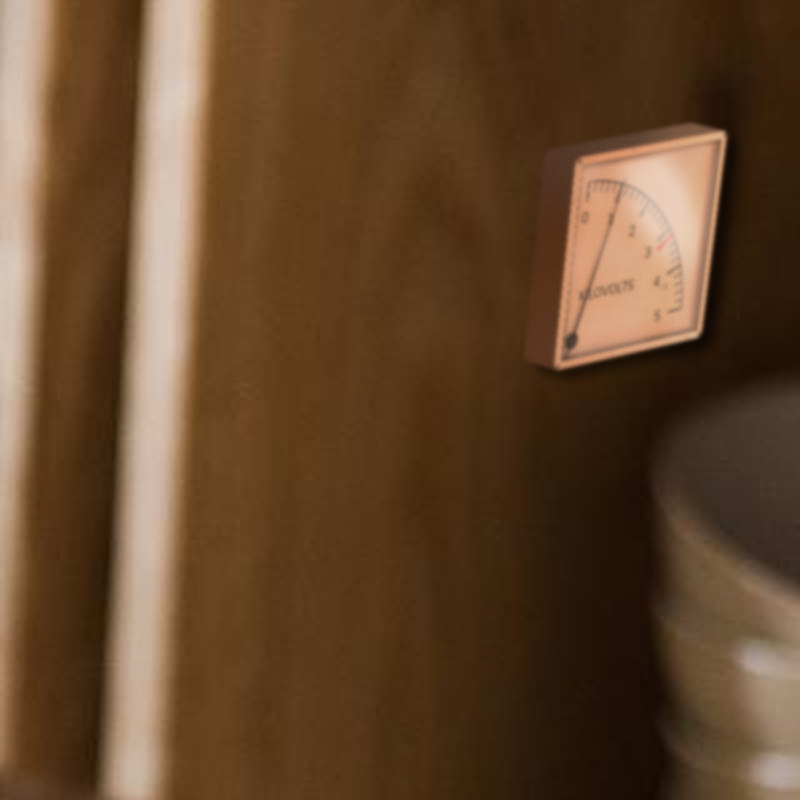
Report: 1kV
